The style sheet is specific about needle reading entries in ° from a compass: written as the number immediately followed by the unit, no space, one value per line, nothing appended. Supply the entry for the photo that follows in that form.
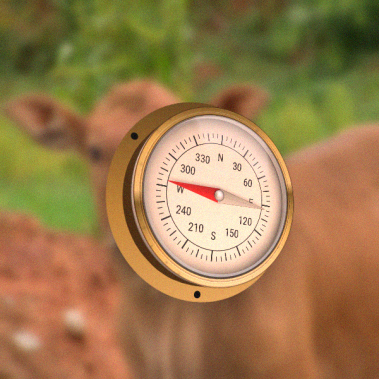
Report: 275°
